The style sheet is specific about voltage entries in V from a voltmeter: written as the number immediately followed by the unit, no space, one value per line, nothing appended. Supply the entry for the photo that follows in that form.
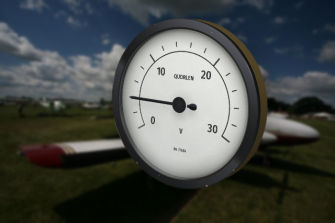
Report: 4V
